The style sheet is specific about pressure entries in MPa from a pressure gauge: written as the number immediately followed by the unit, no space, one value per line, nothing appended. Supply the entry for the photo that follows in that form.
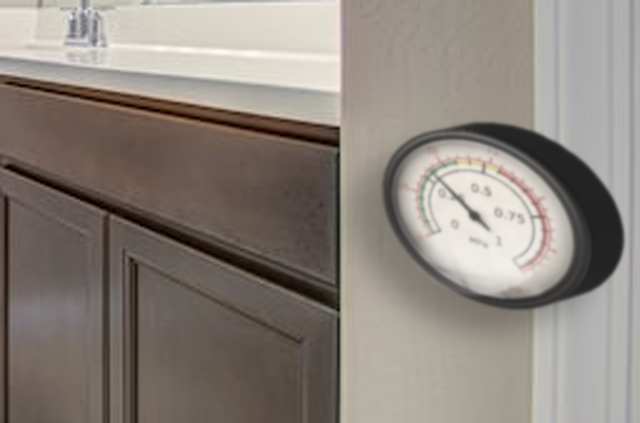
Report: 0.3MPa
